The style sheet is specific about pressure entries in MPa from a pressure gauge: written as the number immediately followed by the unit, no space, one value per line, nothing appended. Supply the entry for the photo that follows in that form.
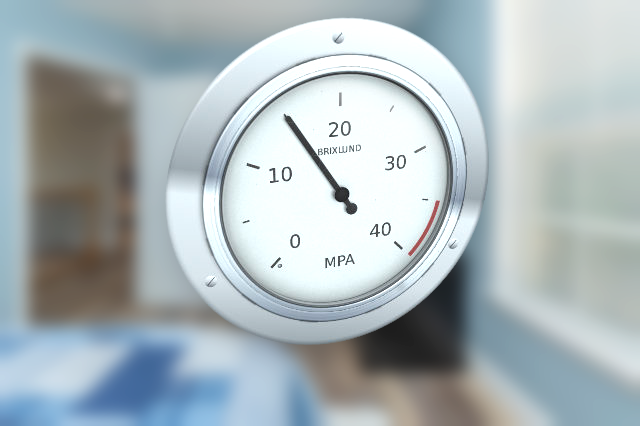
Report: 15MPa
